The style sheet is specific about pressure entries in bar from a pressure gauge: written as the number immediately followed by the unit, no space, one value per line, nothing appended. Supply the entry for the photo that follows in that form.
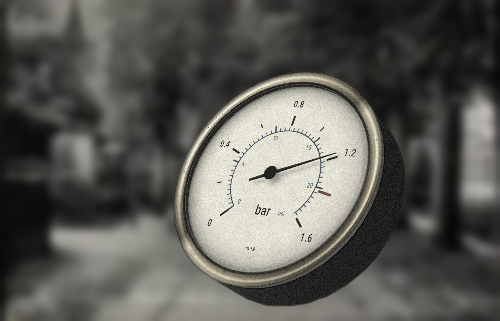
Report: 1.2bar
